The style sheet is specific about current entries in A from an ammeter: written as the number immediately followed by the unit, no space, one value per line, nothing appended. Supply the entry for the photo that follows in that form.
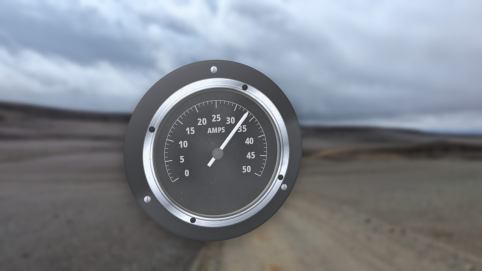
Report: 33A
